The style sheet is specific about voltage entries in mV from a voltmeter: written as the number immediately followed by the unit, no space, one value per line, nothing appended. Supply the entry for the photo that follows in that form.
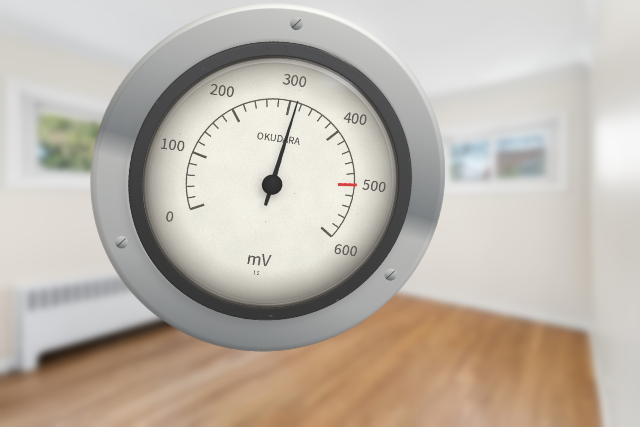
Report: 310mV
